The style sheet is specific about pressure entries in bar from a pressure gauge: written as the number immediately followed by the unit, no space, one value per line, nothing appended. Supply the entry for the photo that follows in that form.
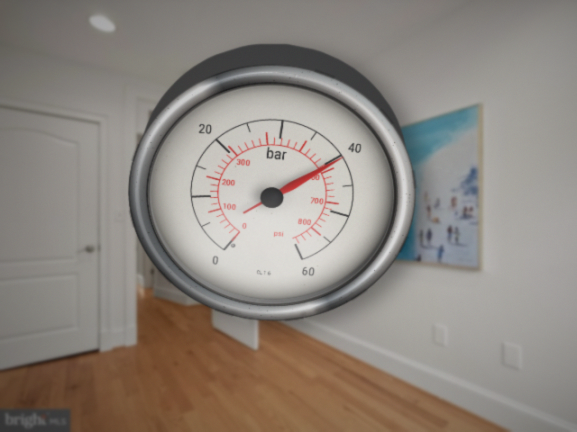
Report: 40bar
